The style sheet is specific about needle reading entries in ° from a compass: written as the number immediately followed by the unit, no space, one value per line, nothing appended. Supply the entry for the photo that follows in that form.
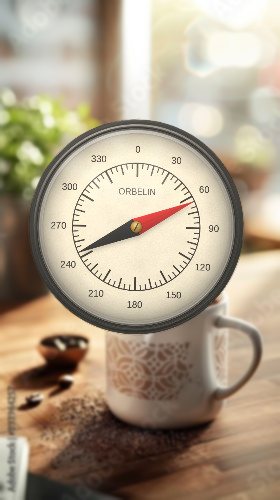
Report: 65°
